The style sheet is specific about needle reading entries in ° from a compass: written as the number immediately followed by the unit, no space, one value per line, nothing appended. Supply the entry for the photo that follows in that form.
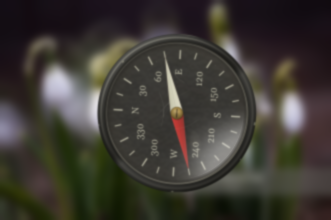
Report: 255°
